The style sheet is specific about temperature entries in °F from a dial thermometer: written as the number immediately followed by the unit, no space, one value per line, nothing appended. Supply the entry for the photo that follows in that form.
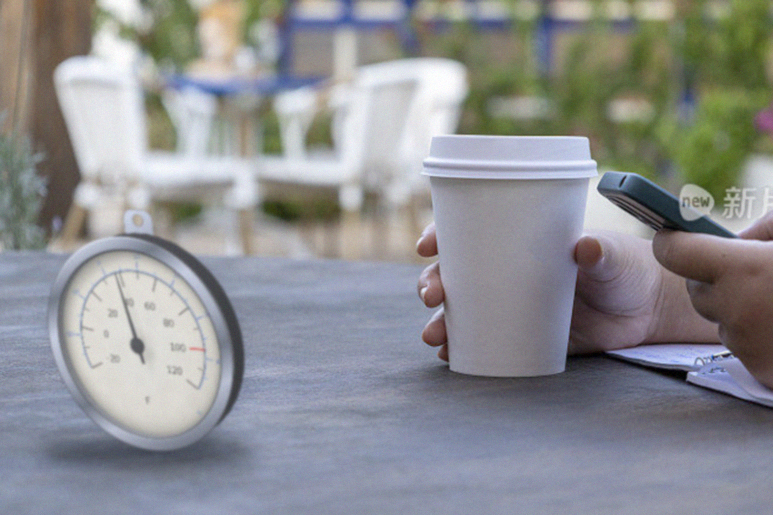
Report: 40°F
